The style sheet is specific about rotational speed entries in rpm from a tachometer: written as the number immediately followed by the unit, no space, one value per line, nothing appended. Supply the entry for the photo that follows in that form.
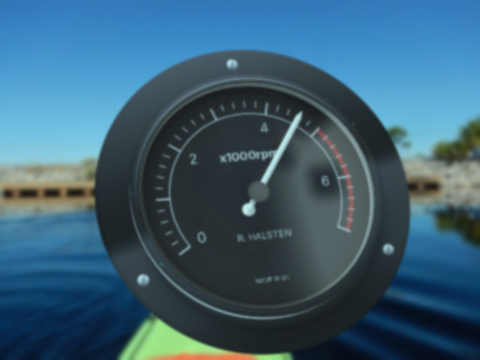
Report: 4600rpm
